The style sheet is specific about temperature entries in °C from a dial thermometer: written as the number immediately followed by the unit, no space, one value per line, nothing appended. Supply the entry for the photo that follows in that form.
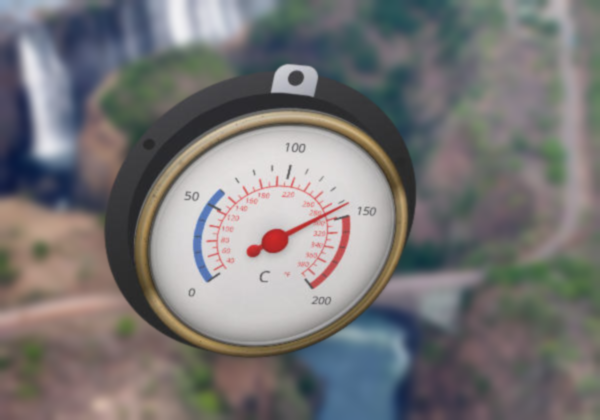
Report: 140°C
